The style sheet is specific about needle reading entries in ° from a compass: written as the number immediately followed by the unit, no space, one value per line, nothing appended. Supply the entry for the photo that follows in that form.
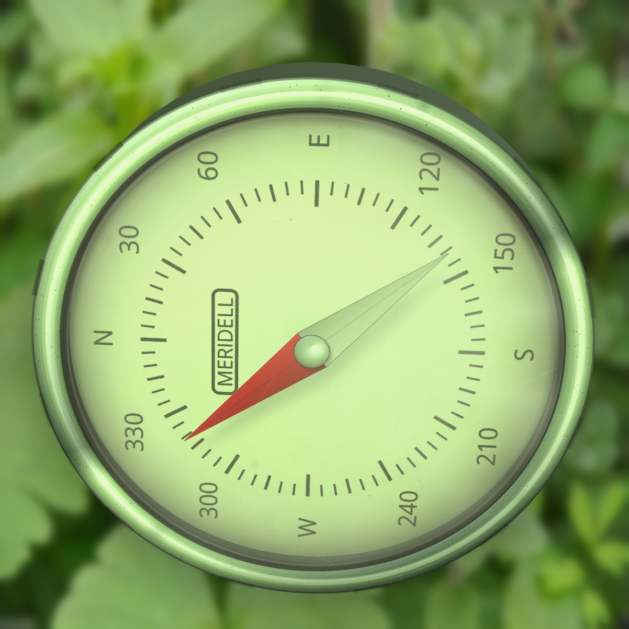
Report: 320°
